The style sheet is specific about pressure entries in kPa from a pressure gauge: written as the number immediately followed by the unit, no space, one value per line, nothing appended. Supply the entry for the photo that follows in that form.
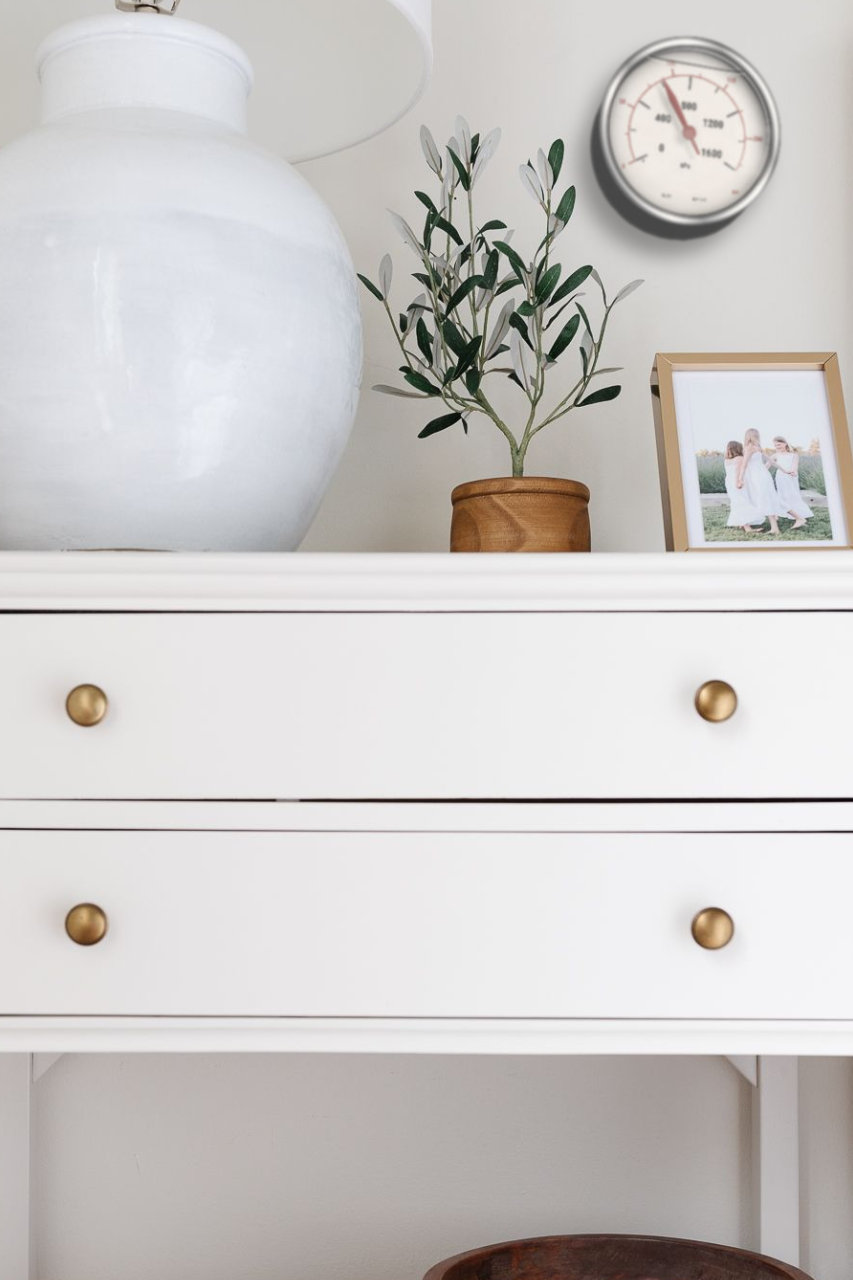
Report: 600kPa
